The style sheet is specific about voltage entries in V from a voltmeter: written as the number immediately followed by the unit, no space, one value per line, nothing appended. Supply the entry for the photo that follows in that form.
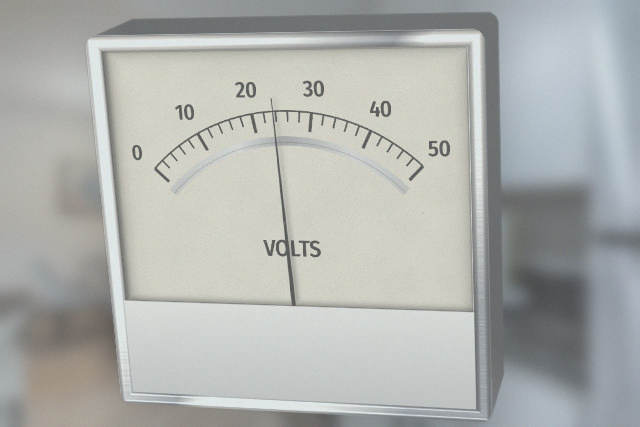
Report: 24V
